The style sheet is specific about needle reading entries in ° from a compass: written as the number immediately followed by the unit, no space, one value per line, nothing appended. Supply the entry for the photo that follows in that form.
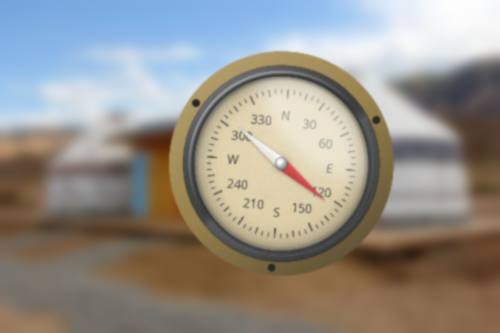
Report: 125°
